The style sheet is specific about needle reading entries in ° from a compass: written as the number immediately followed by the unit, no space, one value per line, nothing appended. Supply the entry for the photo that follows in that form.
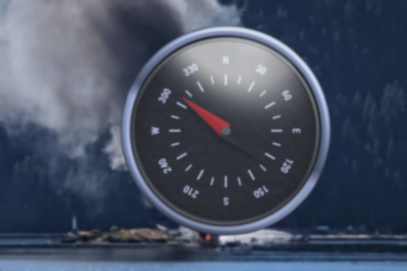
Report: 307.5°
